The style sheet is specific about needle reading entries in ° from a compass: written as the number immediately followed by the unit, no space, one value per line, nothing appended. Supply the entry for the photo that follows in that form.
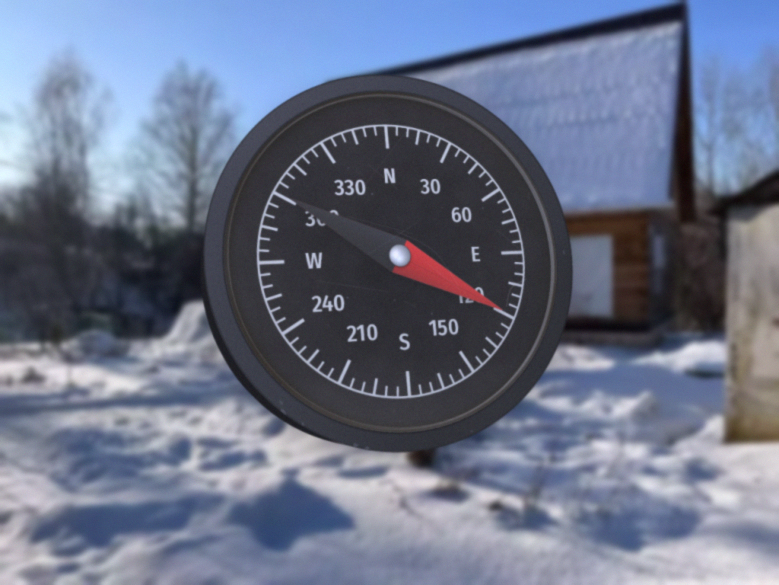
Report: 120°
